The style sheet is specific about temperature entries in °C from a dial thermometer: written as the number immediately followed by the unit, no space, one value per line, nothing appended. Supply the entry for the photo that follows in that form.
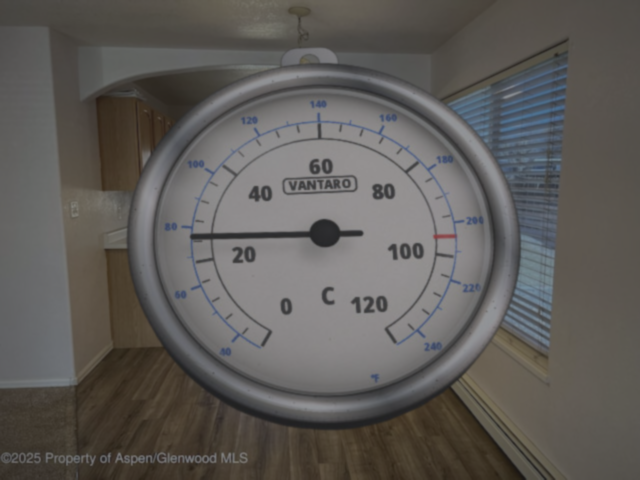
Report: 24°C
